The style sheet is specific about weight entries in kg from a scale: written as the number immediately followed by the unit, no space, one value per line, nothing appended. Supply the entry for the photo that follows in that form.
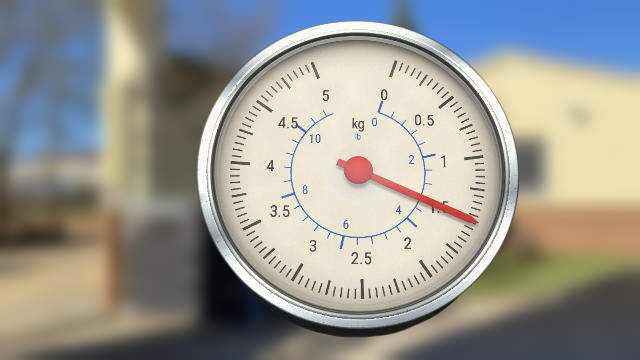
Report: 1.5kg
